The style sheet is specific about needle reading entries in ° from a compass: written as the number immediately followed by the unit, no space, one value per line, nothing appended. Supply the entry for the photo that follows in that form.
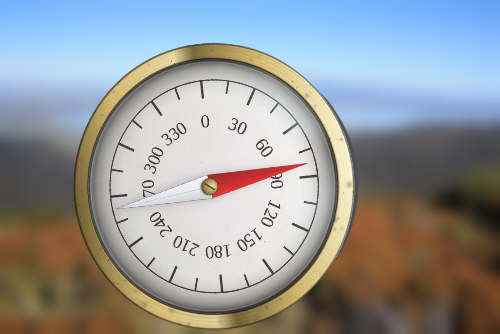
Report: 82.5°
